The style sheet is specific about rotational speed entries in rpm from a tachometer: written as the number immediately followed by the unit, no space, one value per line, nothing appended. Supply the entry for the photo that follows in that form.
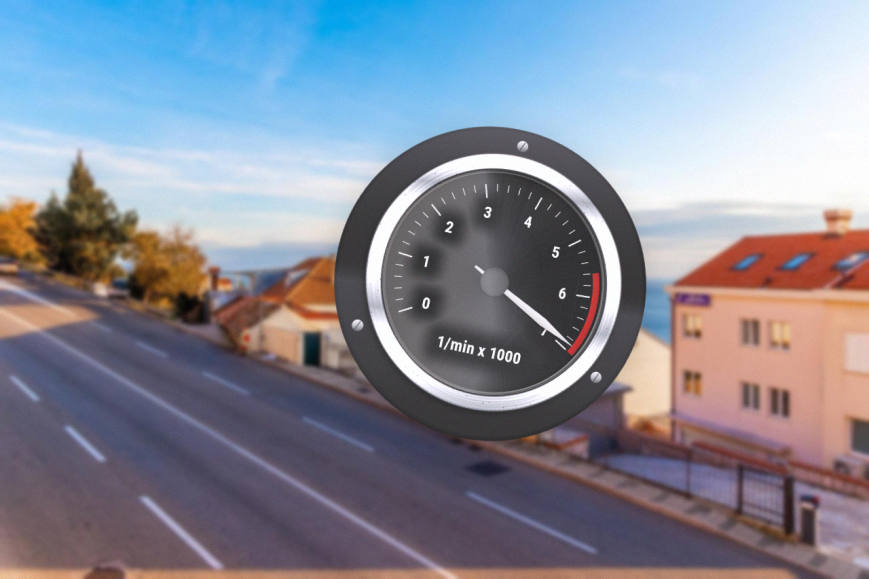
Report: 6900rpm
